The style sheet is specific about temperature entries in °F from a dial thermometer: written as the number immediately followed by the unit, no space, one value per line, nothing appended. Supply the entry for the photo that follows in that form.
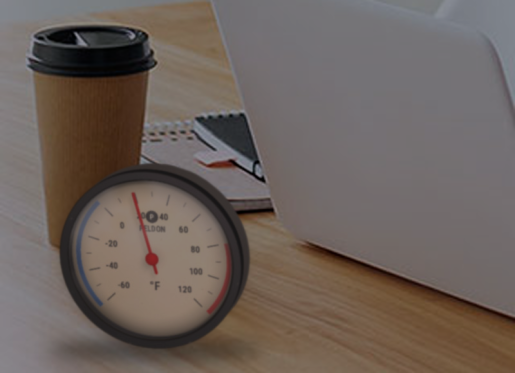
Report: 20°F
